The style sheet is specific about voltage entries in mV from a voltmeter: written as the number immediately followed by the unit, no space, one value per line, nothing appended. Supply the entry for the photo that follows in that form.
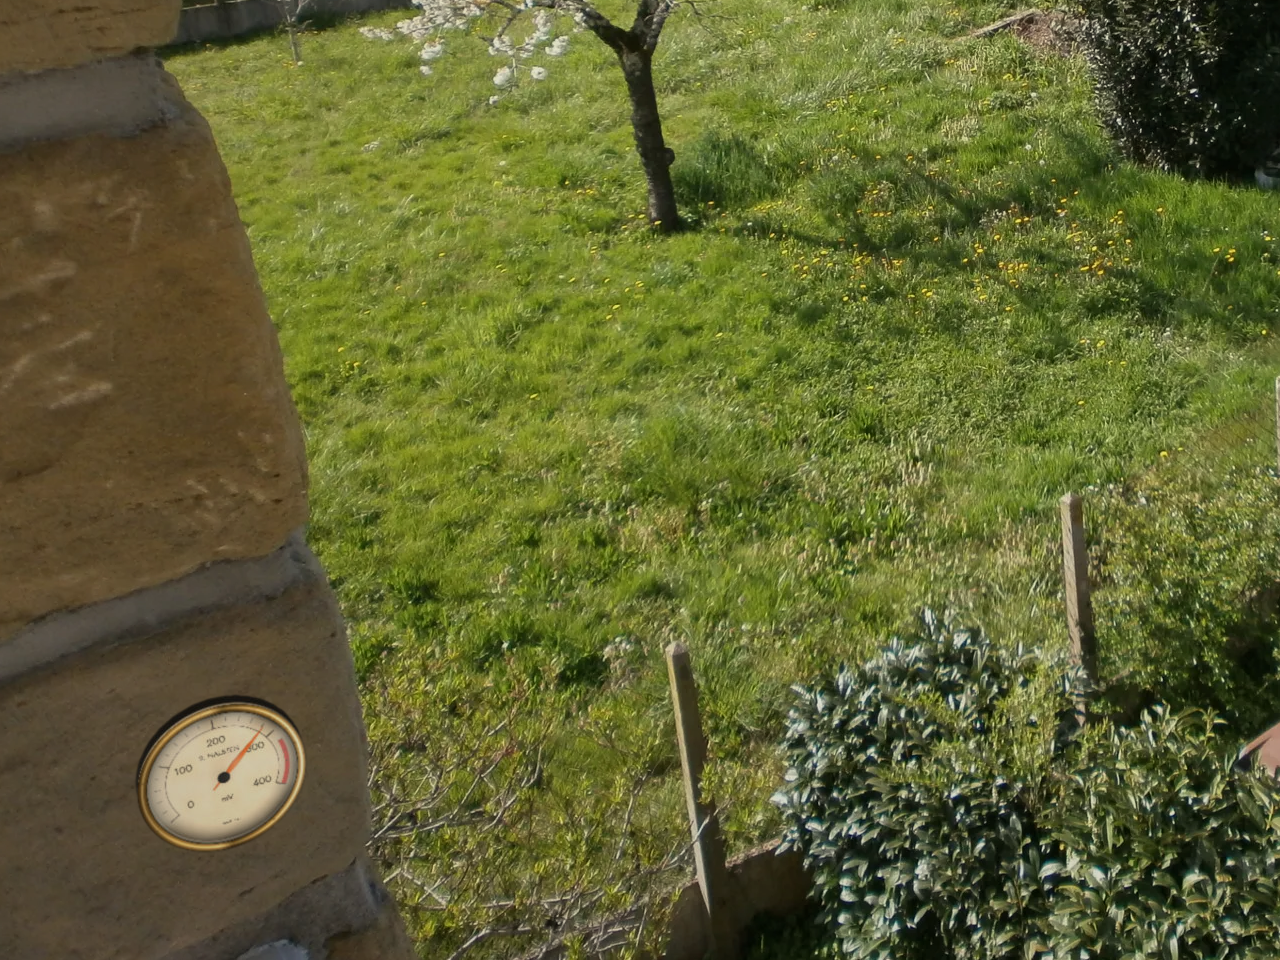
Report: 280mV
